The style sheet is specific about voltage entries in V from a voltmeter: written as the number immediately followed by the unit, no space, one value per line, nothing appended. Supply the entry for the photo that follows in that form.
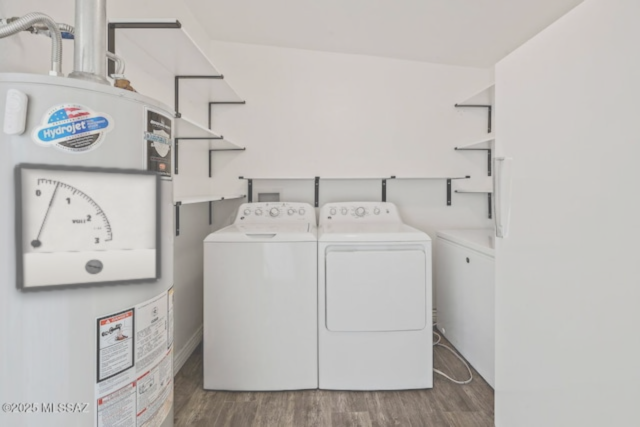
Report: 0.5V
